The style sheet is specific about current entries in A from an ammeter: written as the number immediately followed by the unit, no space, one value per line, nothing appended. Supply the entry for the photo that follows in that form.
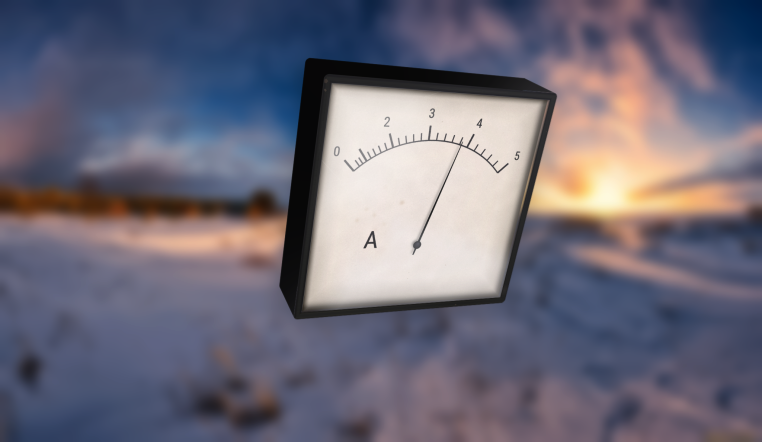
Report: 3.8A
